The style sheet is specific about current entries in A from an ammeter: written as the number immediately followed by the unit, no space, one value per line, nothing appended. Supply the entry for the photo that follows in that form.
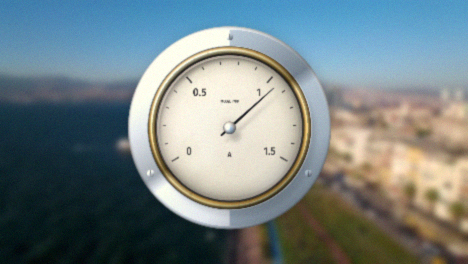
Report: 1.05A
